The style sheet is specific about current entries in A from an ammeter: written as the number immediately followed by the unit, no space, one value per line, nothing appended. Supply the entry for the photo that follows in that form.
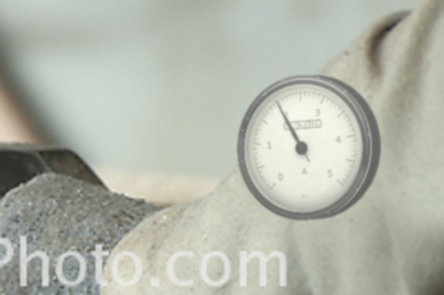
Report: 2A
